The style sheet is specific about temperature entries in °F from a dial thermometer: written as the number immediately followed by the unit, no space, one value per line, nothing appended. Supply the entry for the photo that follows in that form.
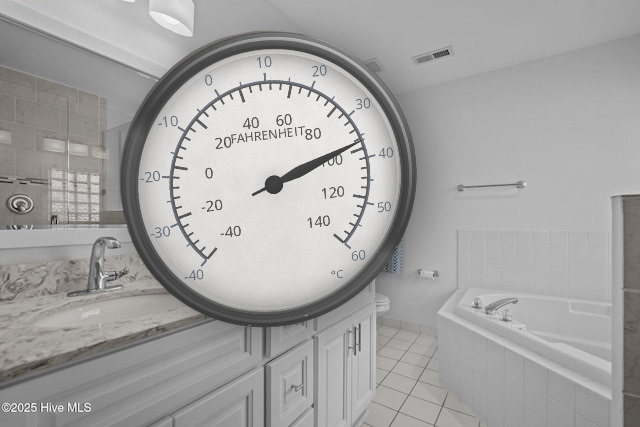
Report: 96°F
